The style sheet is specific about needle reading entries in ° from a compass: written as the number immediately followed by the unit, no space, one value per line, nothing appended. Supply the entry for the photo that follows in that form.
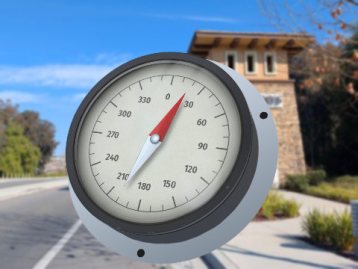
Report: 20°
